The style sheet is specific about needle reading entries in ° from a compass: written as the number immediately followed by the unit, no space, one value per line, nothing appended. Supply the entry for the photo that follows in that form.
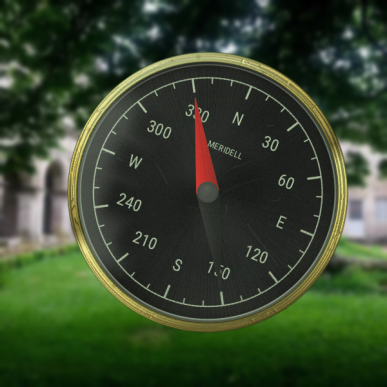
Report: 330°
